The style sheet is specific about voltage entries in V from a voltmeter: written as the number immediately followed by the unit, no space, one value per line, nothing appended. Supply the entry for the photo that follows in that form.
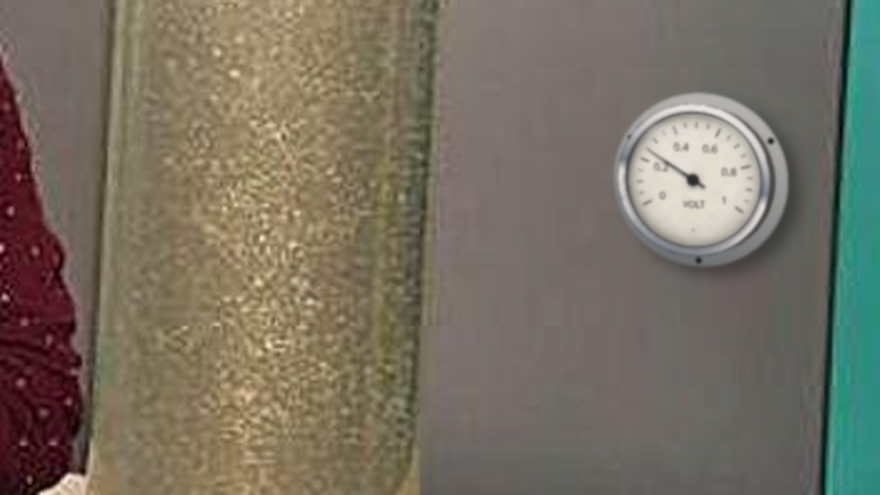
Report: 0.25V
